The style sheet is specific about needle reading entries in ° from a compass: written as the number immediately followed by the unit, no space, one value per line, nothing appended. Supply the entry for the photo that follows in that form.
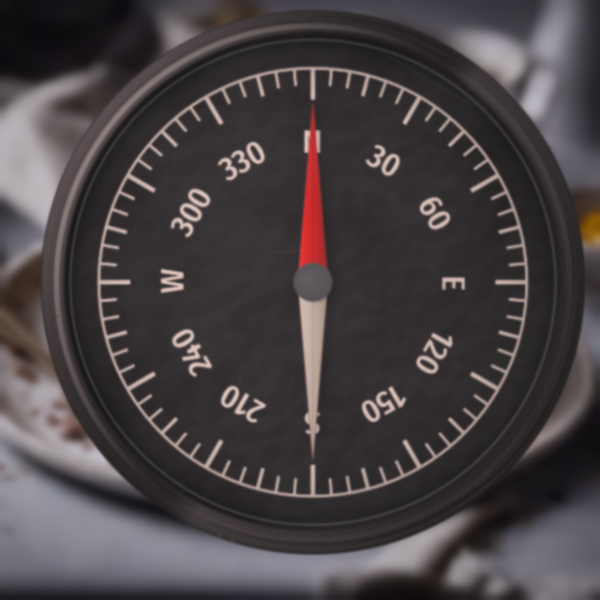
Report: 0°
